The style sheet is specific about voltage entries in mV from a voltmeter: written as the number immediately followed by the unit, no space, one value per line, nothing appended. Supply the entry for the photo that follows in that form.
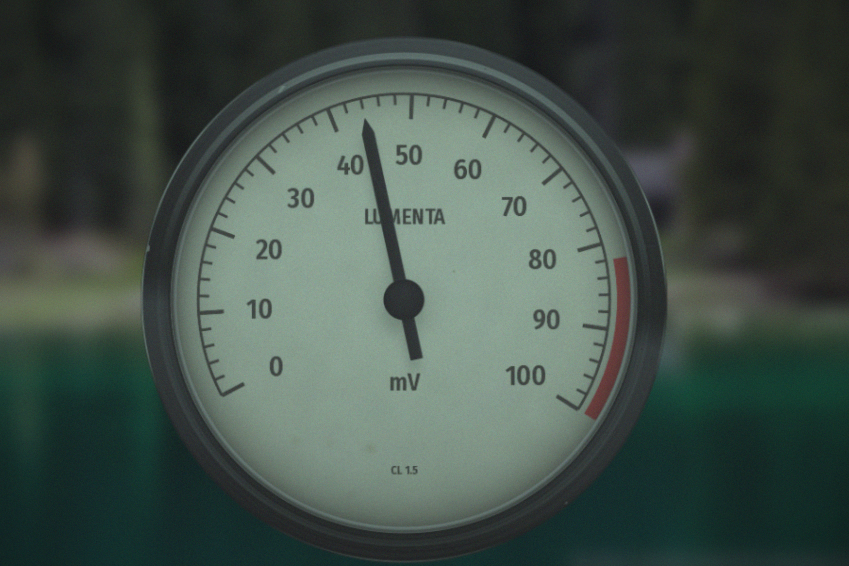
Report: 44mV
